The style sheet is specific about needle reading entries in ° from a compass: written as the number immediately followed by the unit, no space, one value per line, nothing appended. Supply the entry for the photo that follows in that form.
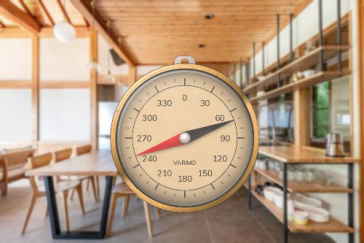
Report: 250°
